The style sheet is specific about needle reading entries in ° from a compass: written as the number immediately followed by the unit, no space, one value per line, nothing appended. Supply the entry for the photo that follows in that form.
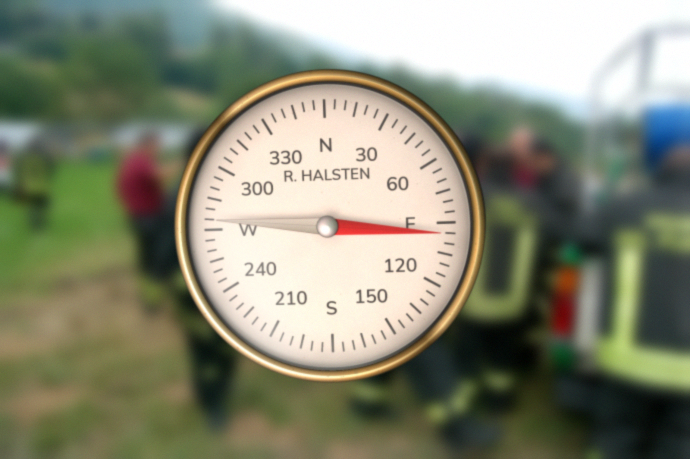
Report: 95°
